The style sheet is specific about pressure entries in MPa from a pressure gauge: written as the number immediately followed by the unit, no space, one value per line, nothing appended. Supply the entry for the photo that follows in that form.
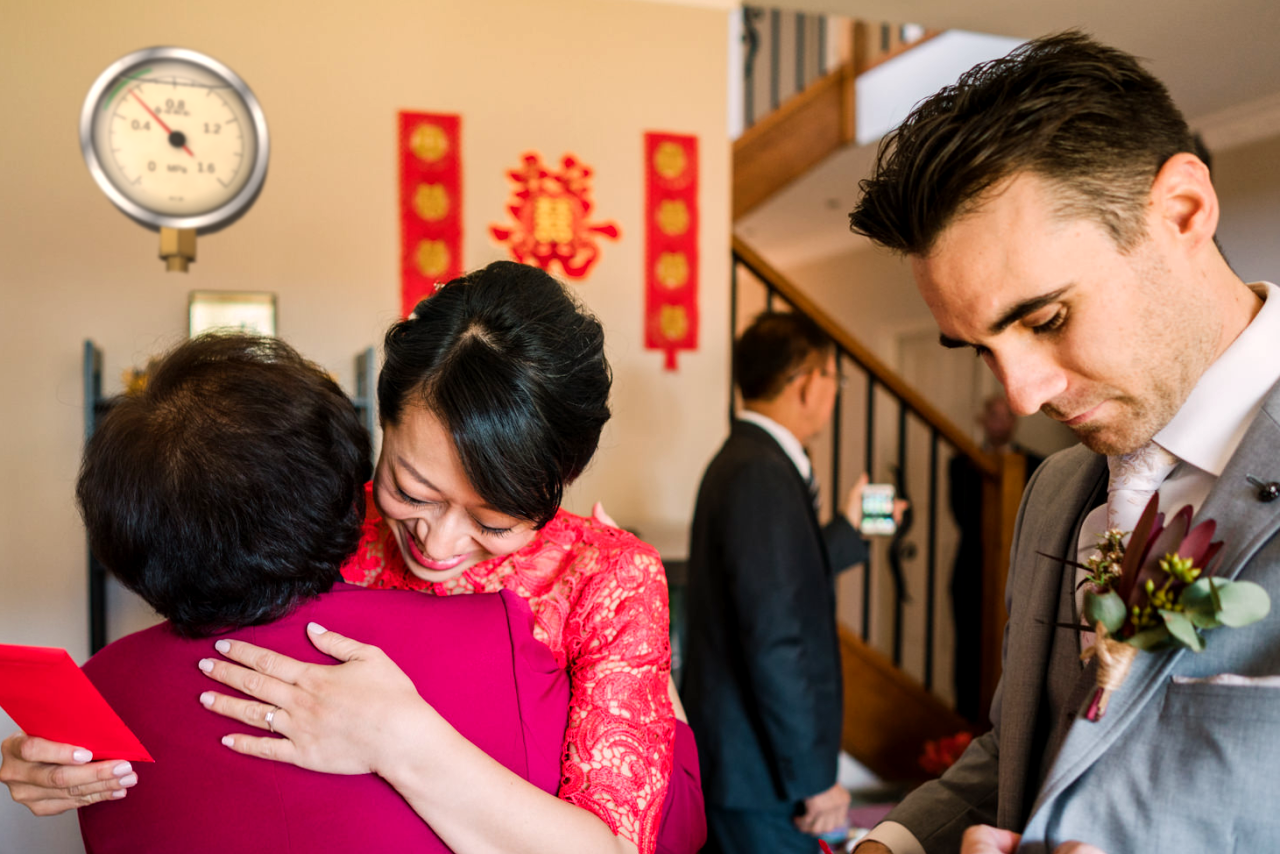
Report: 0.55MPa
